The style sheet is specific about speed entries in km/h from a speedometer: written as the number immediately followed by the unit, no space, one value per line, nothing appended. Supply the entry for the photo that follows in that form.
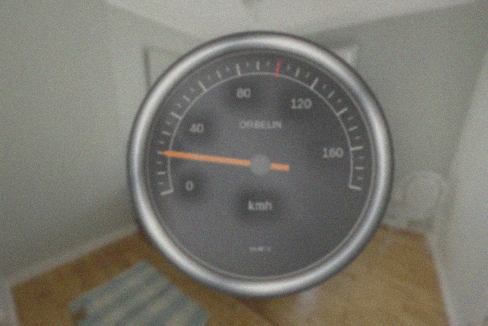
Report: 20km/h
